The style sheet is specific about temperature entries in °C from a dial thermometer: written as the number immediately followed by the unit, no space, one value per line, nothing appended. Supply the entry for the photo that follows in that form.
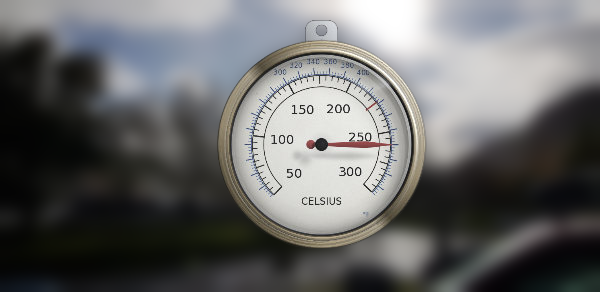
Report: 260°C
